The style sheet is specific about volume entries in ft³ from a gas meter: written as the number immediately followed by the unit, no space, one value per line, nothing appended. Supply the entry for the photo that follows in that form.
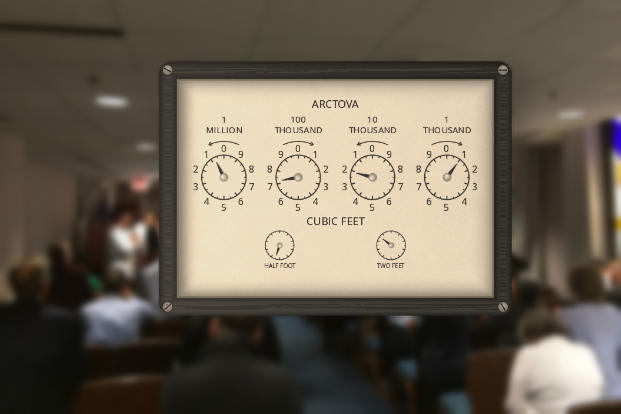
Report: 72100ft³
